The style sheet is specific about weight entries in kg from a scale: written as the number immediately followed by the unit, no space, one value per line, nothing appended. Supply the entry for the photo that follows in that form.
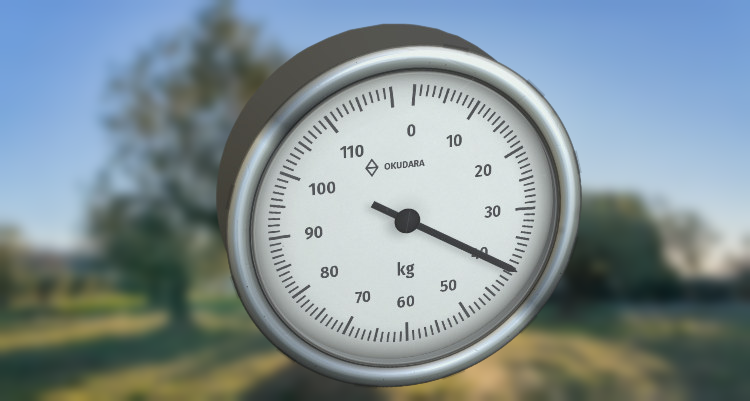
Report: 40kg
